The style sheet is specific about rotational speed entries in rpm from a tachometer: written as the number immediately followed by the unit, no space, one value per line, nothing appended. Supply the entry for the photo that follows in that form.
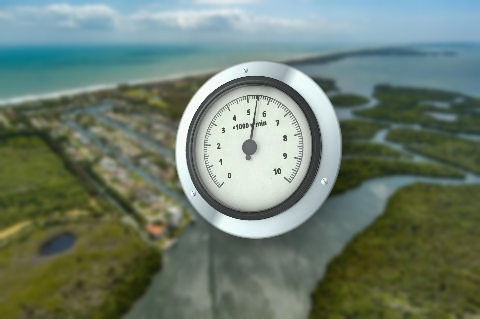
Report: 5500rpm
